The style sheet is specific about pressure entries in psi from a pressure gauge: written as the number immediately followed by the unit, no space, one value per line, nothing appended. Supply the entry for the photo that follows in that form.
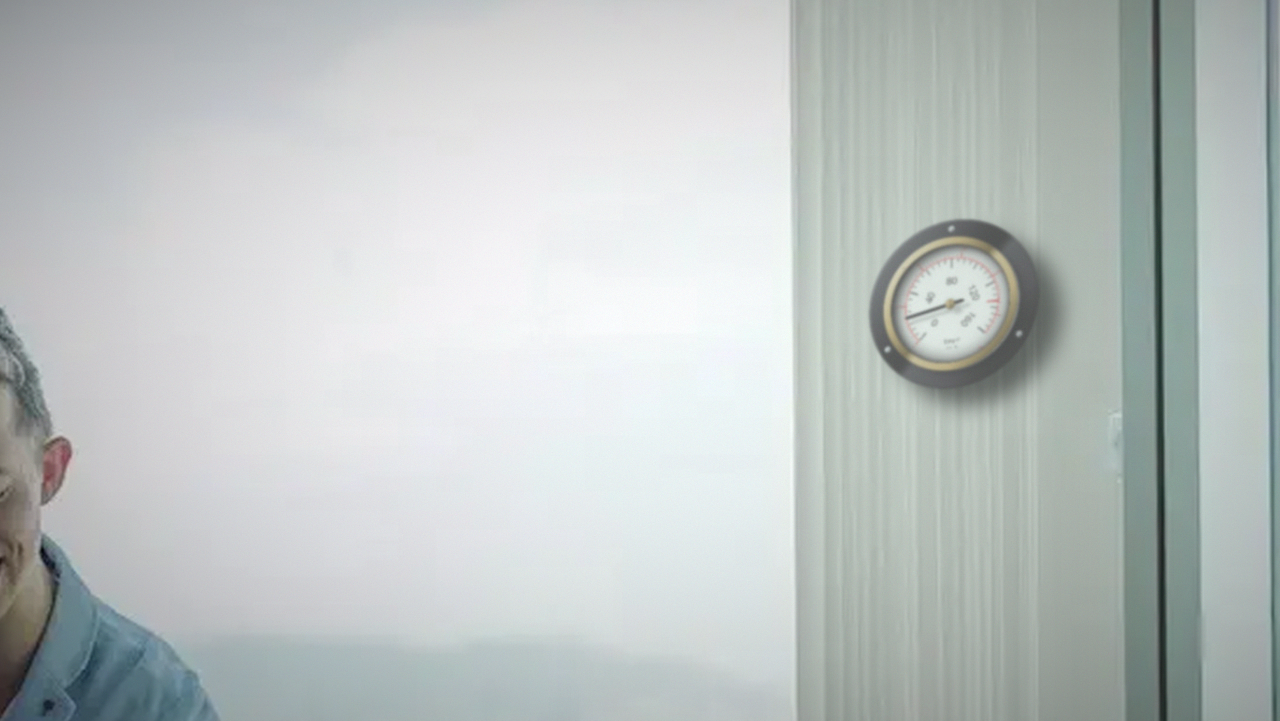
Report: 20psi
